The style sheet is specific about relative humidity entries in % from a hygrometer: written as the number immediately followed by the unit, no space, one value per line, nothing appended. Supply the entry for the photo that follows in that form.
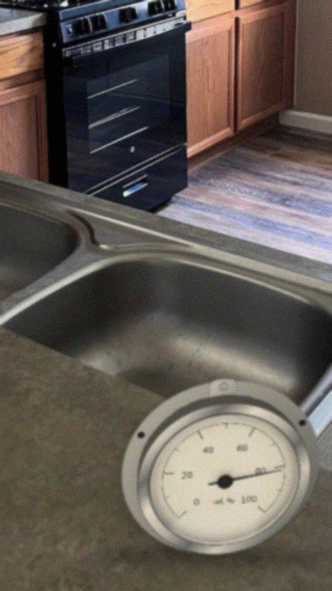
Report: 80%
